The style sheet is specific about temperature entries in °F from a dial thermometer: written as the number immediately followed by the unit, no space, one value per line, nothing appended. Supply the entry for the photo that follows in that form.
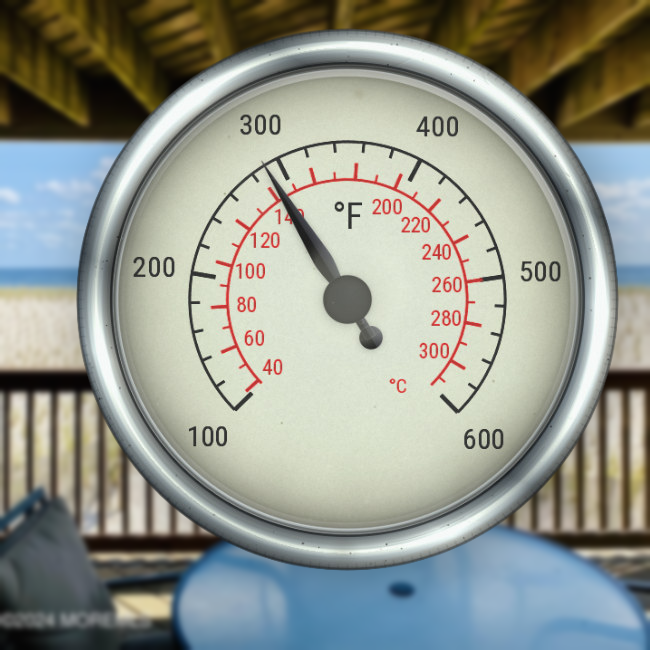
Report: 290°F
